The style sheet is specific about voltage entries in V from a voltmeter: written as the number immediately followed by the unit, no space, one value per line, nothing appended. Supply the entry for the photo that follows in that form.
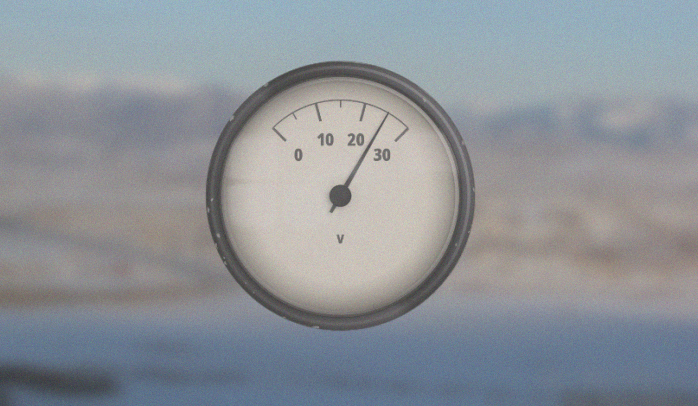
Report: 25V
